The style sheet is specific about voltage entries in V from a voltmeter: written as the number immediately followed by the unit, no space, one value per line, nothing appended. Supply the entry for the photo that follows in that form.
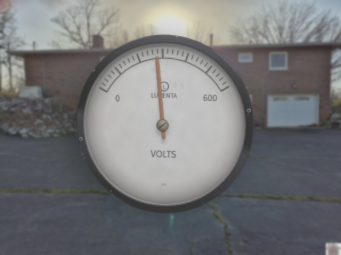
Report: 280V
